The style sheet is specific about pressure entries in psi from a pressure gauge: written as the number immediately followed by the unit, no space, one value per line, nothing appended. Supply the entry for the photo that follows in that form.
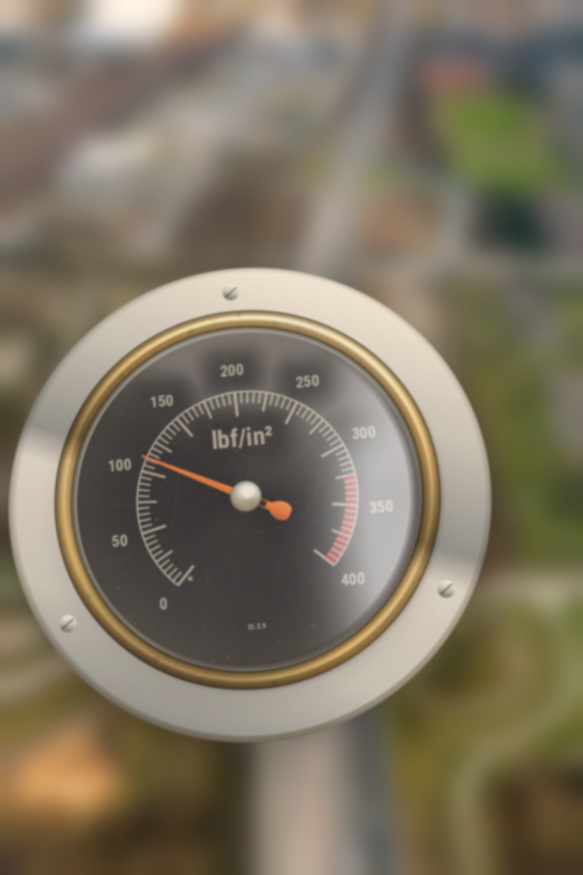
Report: 110psi
